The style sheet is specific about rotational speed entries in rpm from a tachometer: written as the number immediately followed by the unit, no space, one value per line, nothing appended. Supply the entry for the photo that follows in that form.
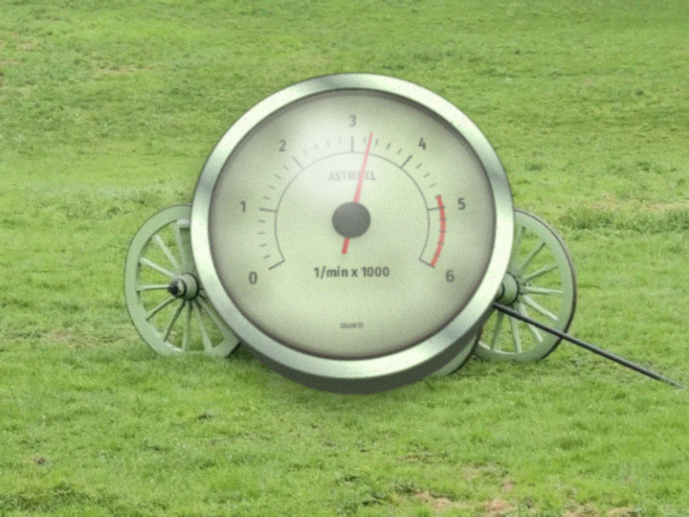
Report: 3300rpm
